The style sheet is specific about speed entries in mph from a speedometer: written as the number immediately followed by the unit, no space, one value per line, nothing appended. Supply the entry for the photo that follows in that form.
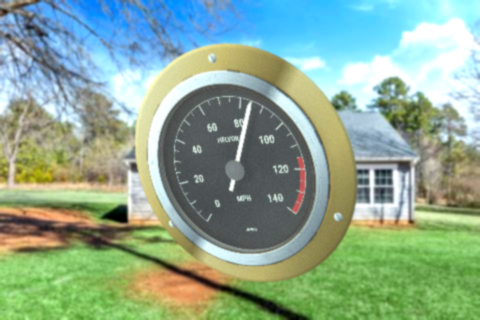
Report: 85mph
